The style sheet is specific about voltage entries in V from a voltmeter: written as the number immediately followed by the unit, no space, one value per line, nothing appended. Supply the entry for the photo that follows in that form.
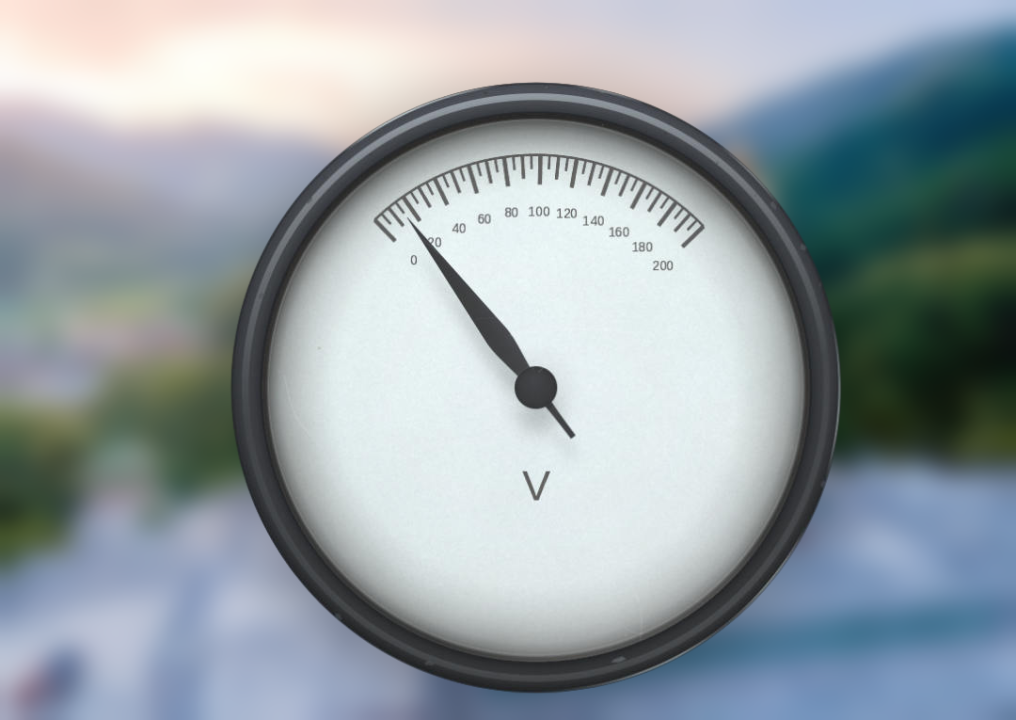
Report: 15V
